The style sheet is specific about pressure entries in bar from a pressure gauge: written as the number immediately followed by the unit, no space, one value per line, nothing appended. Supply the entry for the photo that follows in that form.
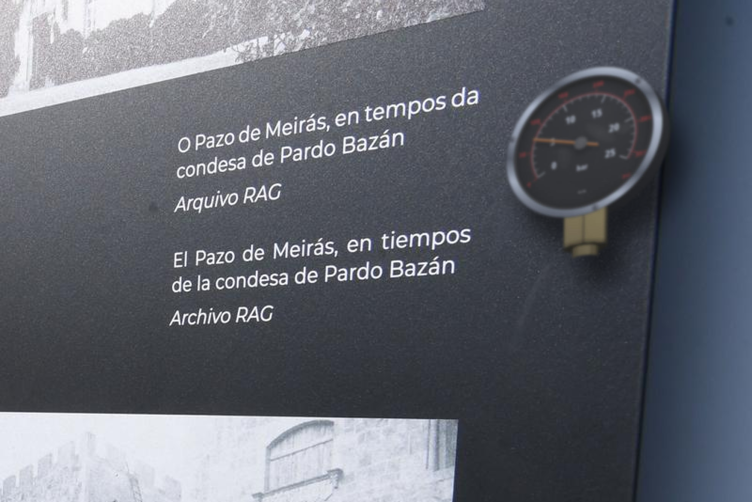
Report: 5bar
